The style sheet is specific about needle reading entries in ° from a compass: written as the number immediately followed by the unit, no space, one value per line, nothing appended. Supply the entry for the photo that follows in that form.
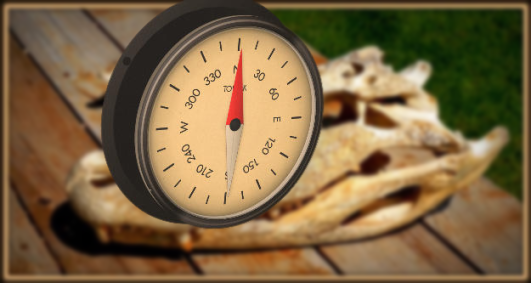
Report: 0°
